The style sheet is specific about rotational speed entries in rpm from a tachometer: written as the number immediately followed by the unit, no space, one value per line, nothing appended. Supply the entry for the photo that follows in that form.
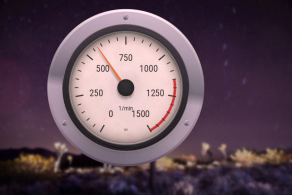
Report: 575rpm
